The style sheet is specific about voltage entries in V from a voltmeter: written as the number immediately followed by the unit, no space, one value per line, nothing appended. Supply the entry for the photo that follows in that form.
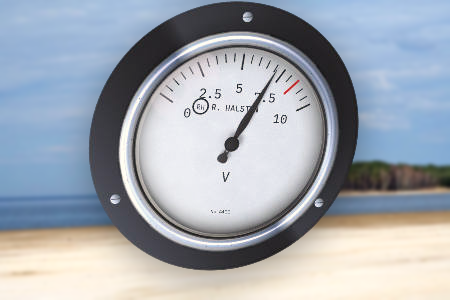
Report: 7V
